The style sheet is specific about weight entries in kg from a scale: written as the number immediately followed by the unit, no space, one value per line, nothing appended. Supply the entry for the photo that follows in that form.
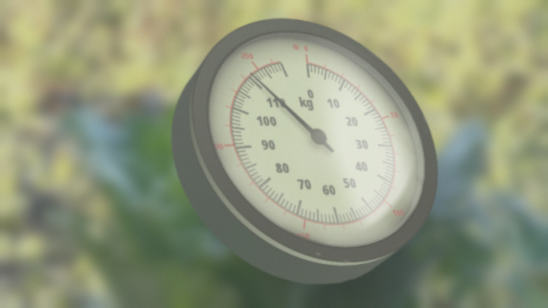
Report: 110kg
